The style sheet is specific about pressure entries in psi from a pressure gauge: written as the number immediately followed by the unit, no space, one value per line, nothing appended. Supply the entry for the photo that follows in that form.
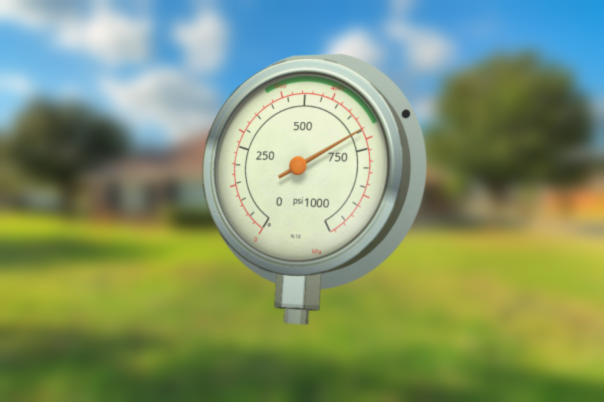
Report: 700psi
